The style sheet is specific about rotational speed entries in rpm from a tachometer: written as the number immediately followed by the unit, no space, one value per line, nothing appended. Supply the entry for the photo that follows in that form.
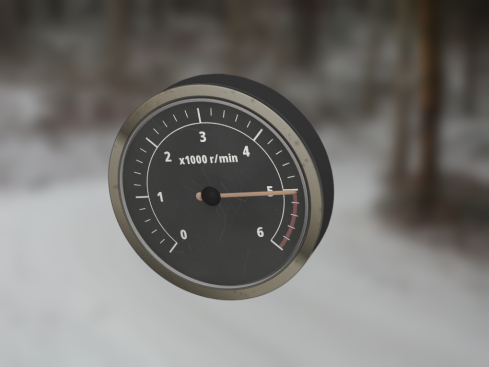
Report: 5000rpm
